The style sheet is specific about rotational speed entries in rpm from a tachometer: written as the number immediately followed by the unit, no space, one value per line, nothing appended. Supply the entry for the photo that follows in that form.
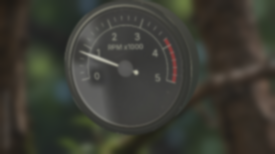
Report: 800rpm
